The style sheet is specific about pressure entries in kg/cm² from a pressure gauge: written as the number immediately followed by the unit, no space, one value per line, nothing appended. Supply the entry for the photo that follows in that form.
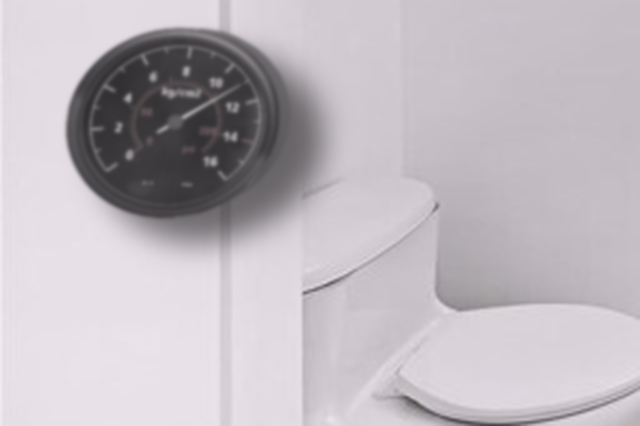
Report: 11kg/cm²
